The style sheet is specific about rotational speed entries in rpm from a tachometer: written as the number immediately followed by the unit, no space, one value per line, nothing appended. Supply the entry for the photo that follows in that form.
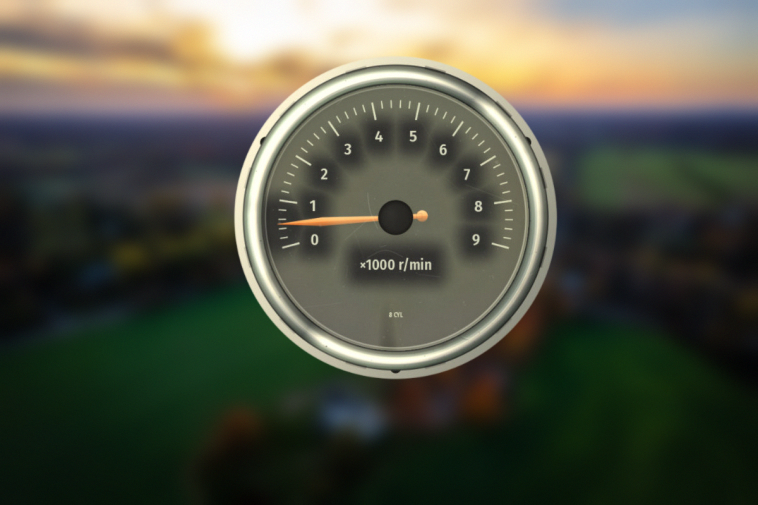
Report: 500rpm
